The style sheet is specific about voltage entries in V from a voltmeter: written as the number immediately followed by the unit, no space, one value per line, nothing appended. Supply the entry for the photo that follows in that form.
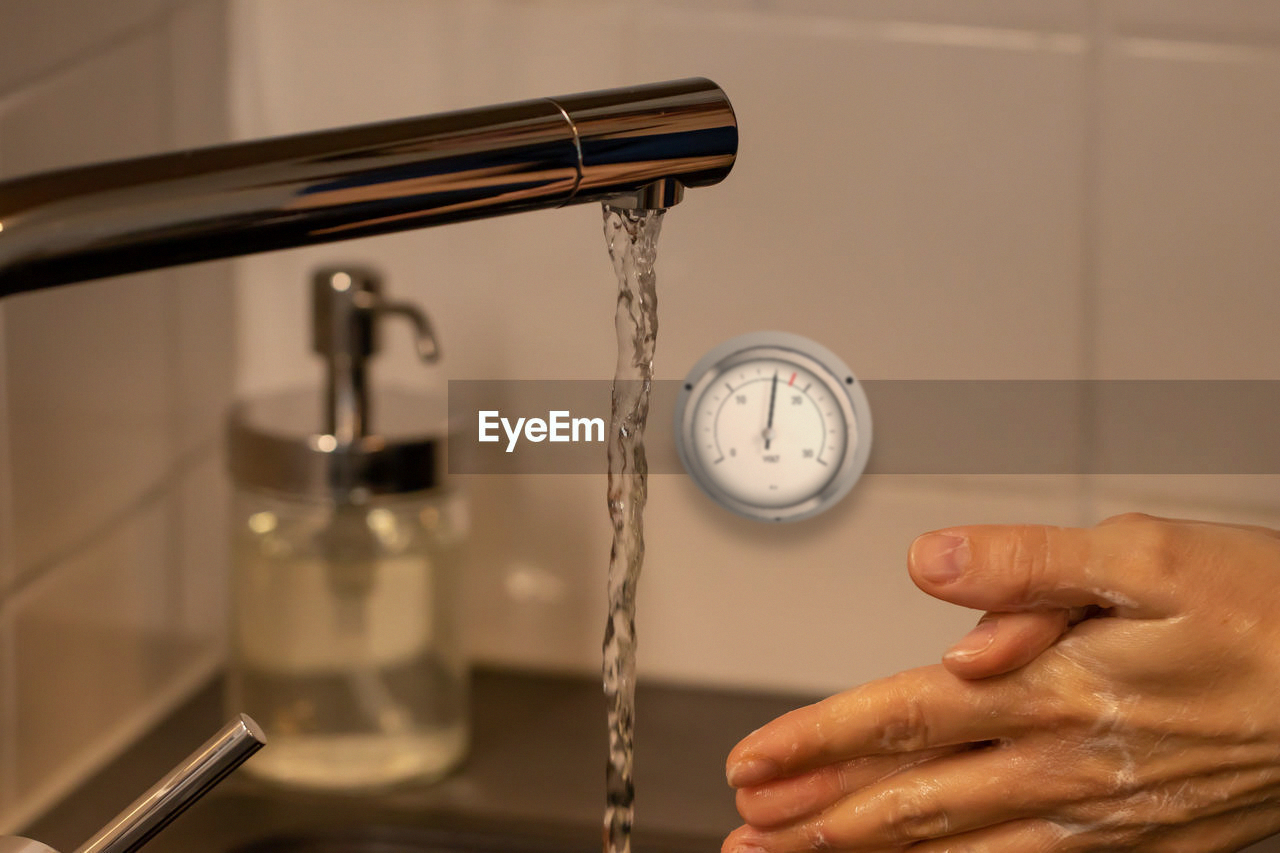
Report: 16V
